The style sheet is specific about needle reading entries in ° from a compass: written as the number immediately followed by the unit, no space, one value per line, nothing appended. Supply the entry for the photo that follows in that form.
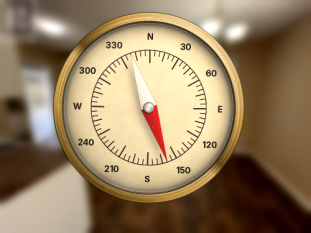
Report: 160°
